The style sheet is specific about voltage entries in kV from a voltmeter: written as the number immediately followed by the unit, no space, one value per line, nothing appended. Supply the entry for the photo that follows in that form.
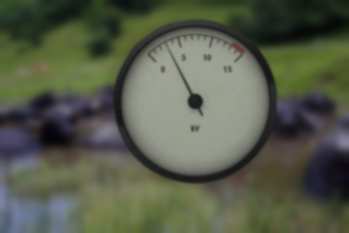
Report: 3kV
